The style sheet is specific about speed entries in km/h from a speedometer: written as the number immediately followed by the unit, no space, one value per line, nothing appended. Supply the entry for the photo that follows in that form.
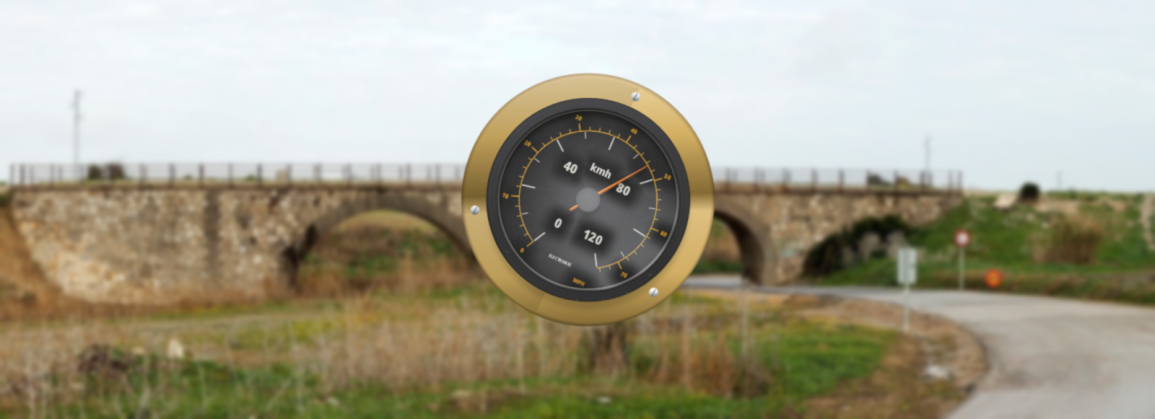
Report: 75km/h
